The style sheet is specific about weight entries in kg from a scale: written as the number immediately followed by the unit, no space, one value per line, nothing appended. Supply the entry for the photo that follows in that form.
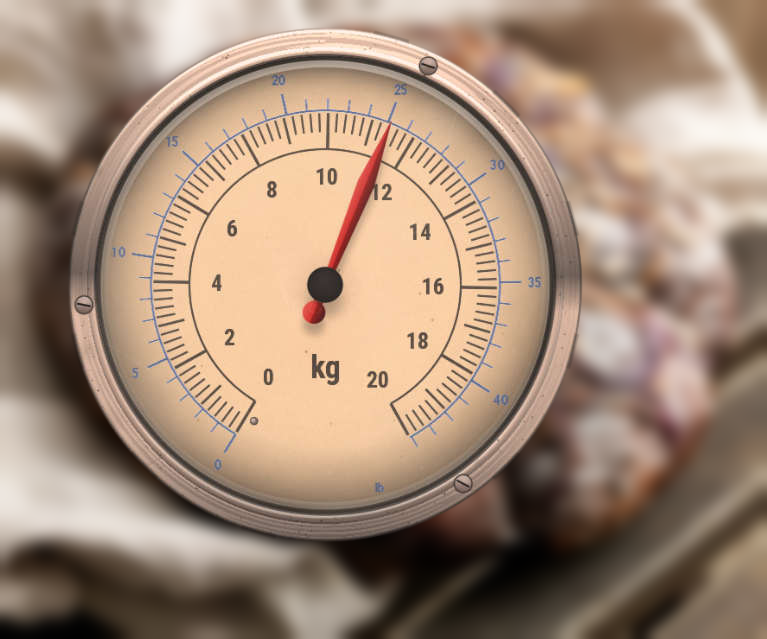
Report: 11.4kg
